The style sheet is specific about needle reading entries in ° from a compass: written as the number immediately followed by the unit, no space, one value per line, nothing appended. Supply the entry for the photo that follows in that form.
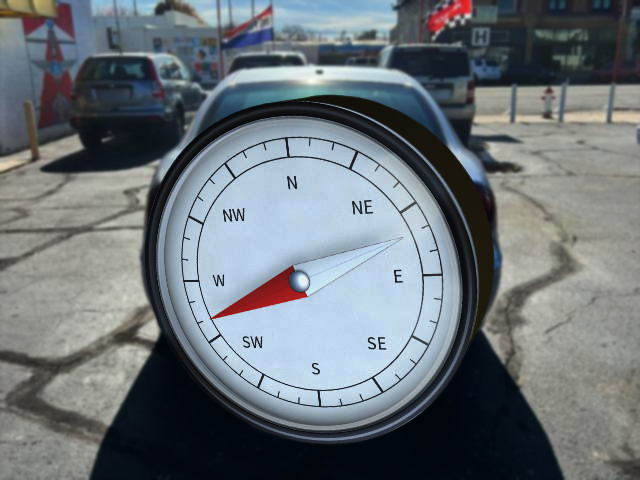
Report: 250°
